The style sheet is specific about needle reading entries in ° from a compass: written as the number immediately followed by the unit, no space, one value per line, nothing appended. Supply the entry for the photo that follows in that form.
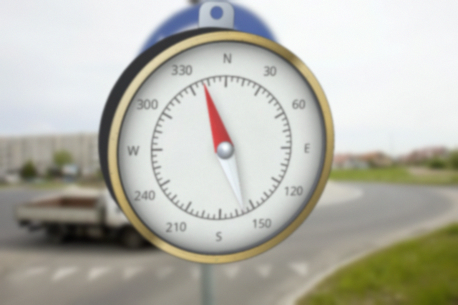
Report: 340°
